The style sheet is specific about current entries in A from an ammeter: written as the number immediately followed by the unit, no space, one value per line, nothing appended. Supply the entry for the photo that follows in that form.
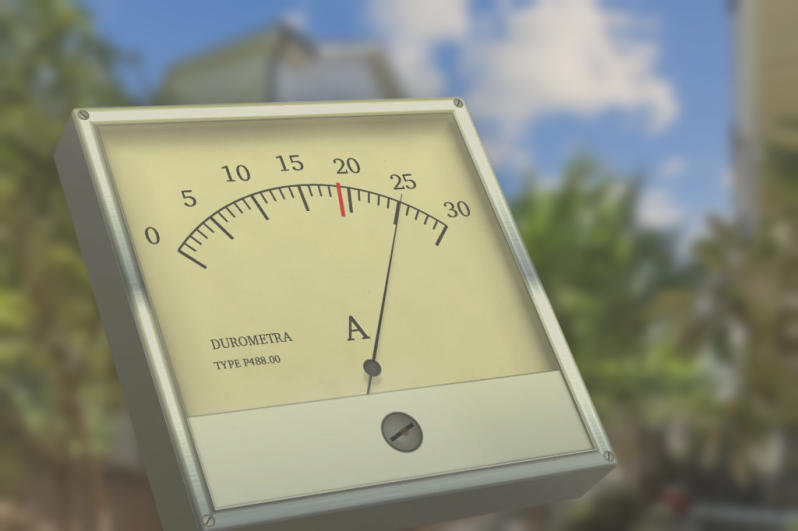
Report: 25A
